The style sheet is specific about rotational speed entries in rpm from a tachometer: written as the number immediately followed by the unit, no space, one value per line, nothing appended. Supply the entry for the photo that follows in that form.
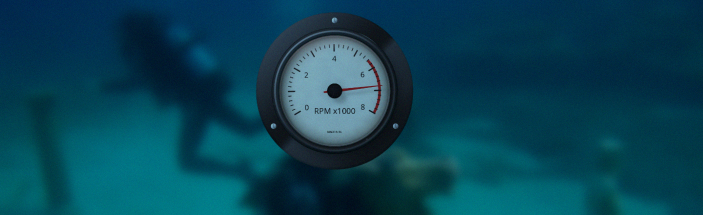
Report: 6800rpm
